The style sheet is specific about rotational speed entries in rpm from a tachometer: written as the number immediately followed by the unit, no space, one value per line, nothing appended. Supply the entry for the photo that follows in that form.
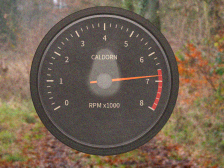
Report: 6800rpm
